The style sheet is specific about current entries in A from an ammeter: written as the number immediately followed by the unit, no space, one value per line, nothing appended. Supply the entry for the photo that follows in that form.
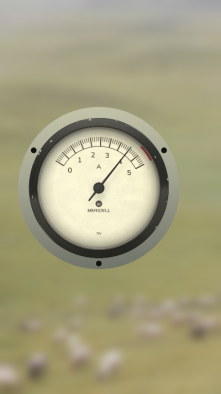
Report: 4A
